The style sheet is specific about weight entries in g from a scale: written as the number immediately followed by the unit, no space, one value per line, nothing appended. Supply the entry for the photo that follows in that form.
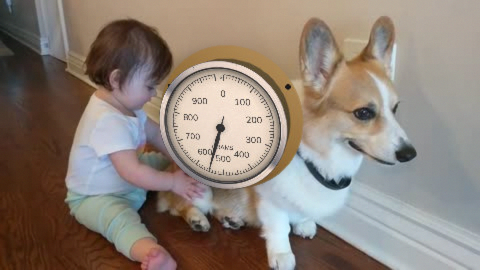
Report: 550g
